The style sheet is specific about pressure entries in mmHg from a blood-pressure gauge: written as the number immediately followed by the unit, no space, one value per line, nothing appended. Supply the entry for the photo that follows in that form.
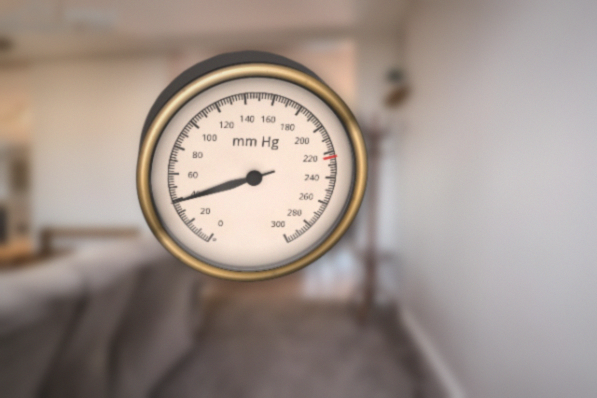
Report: 40mmHg
